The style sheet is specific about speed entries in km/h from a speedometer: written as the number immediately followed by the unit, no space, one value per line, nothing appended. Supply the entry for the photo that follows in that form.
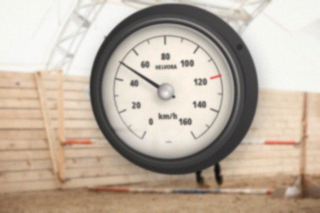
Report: 50km/h
